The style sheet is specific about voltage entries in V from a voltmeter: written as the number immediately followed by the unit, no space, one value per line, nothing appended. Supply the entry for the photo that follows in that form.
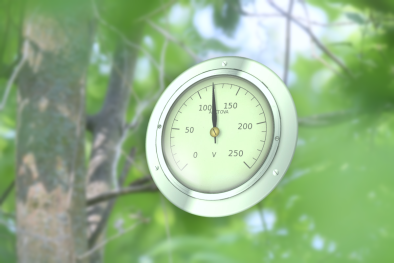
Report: 120V
